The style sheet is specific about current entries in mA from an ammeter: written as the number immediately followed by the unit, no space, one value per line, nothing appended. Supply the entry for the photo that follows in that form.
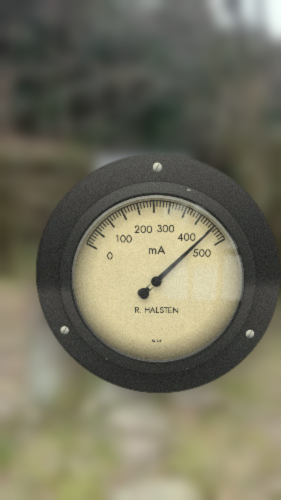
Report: 450mA
